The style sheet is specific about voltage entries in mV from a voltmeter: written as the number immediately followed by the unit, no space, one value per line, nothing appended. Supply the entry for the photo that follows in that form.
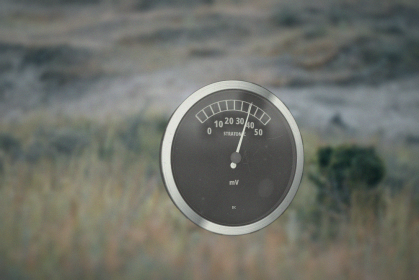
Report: 35mV
